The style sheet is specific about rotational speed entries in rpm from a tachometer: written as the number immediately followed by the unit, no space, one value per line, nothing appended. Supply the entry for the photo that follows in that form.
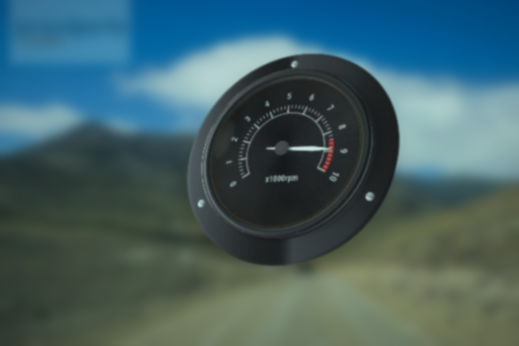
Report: 9000rpm
